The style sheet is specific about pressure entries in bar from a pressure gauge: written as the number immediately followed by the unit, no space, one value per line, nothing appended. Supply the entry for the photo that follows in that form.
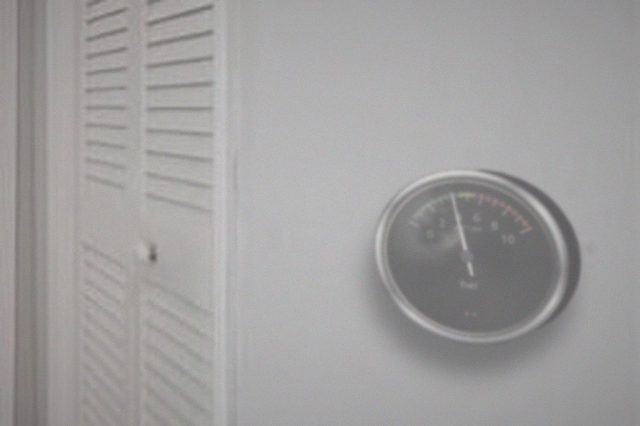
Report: 4bar
